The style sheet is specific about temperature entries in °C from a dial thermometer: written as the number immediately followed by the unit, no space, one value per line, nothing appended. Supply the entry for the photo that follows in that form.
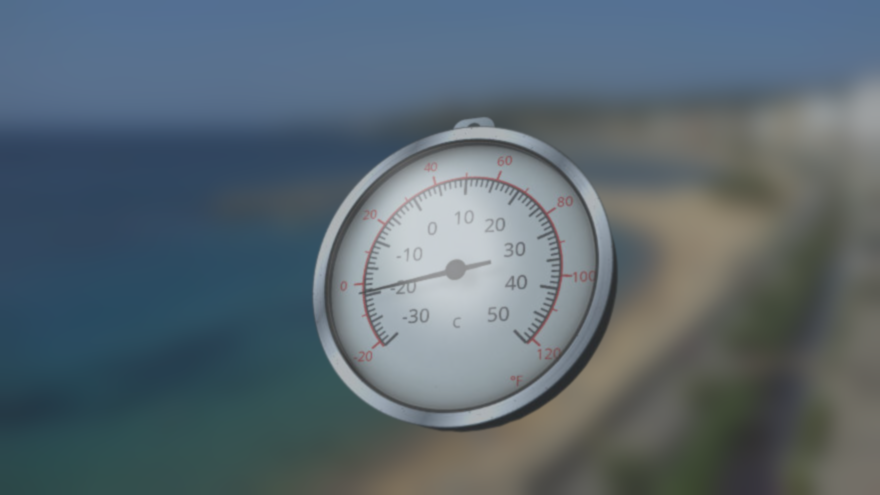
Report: -20°C
